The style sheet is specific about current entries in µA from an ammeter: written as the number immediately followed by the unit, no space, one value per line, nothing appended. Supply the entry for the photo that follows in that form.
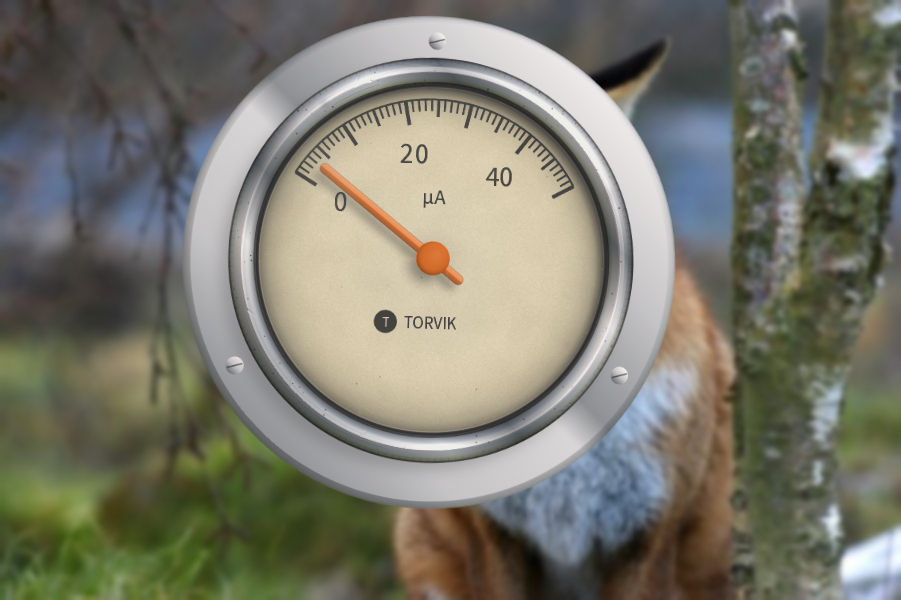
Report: 3µA
